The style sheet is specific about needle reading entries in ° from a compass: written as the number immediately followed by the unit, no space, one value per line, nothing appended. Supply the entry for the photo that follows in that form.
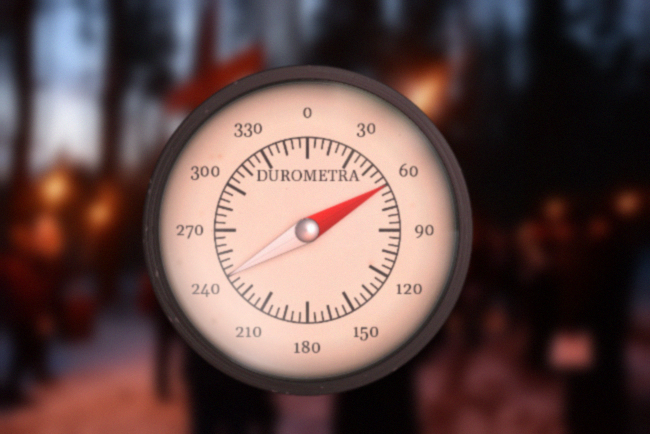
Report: 60°
